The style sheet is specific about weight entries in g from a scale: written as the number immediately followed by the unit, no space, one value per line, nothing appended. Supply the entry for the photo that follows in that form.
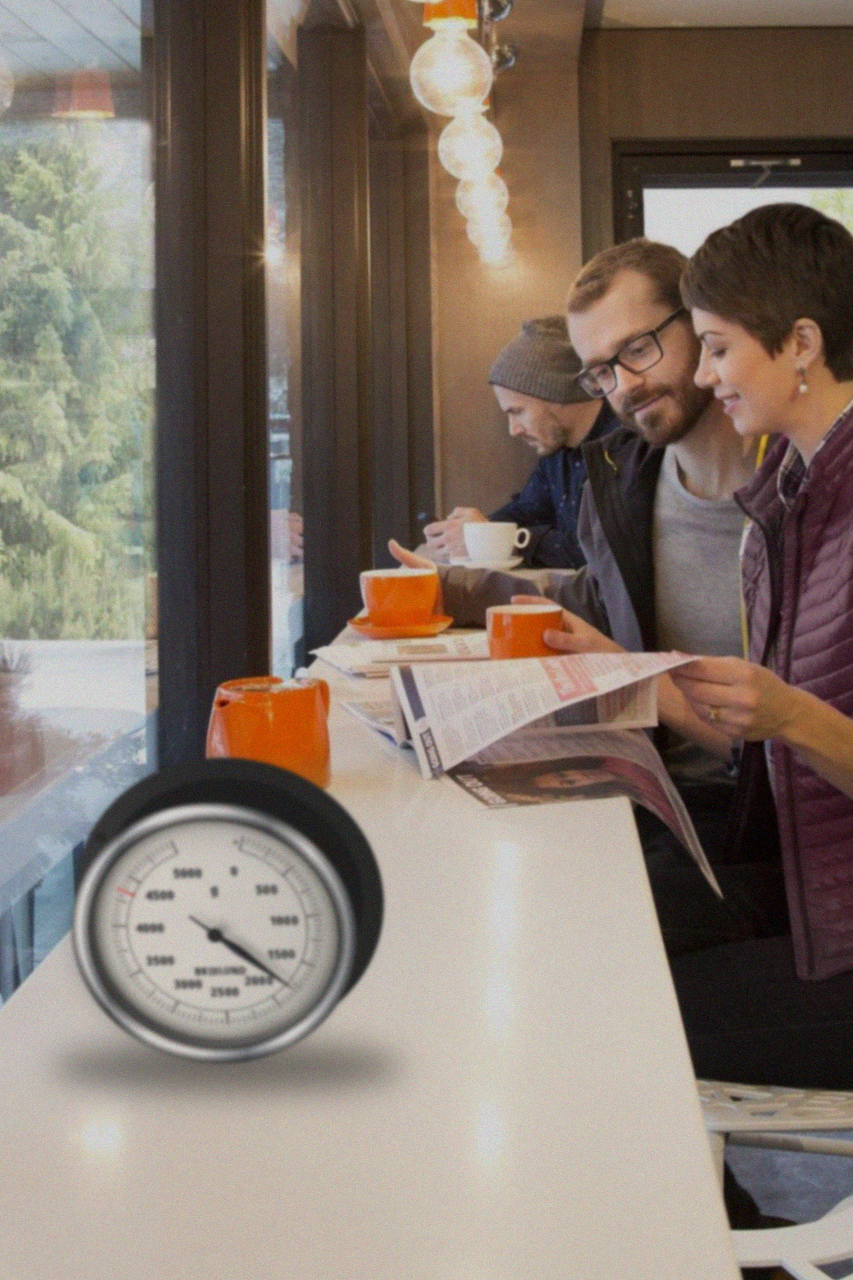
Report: 1750g
